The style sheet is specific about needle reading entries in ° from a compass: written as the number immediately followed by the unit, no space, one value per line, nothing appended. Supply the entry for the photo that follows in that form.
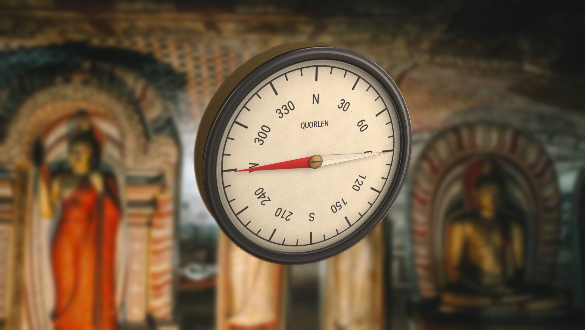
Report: 270°
